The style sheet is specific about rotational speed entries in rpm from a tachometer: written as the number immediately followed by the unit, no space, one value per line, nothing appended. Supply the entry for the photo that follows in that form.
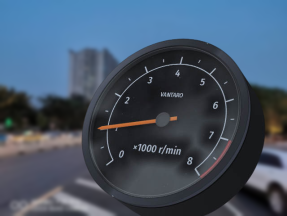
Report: 1000rpm
